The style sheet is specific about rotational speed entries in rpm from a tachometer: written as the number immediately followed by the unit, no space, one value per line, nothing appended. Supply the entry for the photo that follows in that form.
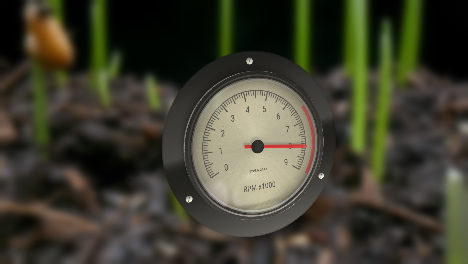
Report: 8000rpm
